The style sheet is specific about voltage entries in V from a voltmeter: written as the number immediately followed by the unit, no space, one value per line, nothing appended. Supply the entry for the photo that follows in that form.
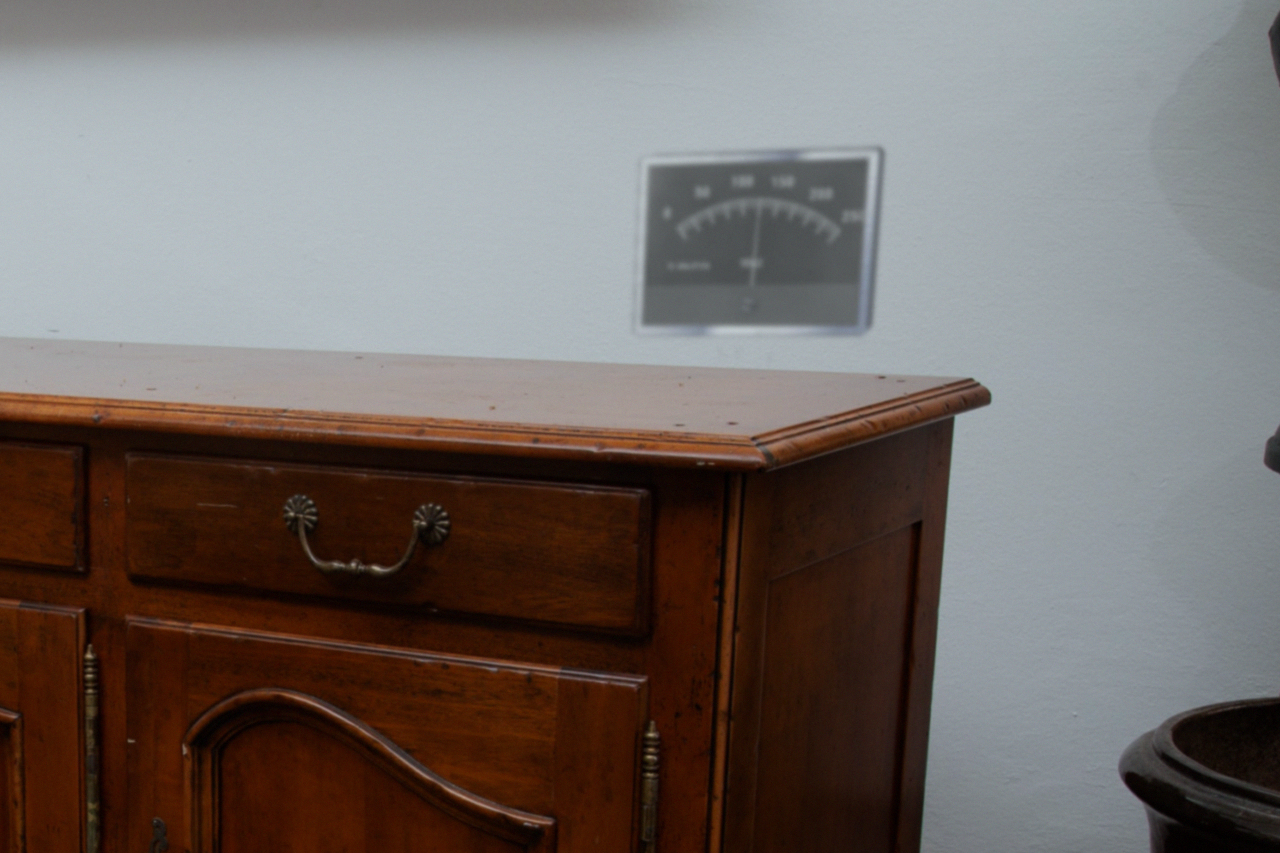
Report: 125V
